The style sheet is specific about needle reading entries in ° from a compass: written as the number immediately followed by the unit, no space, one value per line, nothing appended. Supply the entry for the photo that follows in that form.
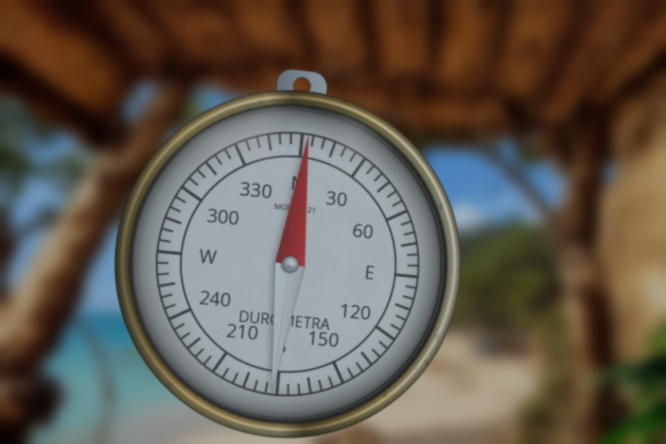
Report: 2.5°
